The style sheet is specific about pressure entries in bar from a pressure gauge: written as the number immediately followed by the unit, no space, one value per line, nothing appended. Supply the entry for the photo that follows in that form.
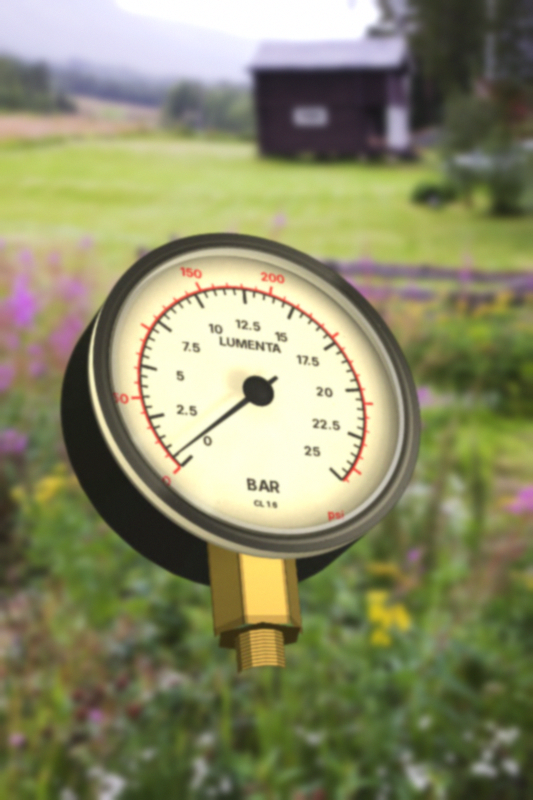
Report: 0.5bar
